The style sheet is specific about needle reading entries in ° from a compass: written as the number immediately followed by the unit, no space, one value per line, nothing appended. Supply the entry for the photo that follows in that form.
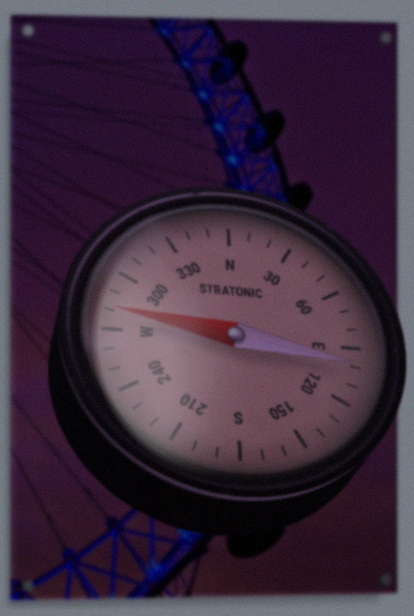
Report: 280°
